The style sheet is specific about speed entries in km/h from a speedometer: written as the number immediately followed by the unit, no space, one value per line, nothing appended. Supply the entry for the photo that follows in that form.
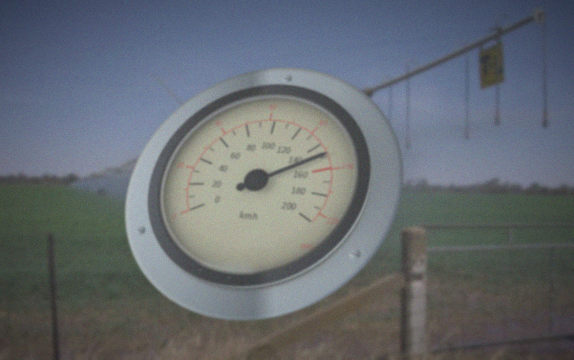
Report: 150km/h
